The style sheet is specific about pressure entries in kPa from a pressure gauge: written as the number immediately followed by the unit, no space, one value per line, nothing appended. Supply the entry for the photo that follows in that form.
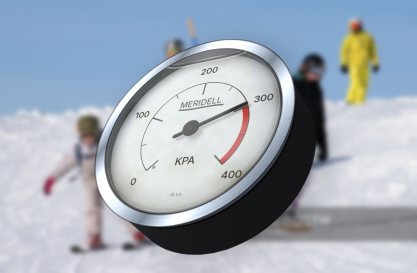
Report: 300kPa
